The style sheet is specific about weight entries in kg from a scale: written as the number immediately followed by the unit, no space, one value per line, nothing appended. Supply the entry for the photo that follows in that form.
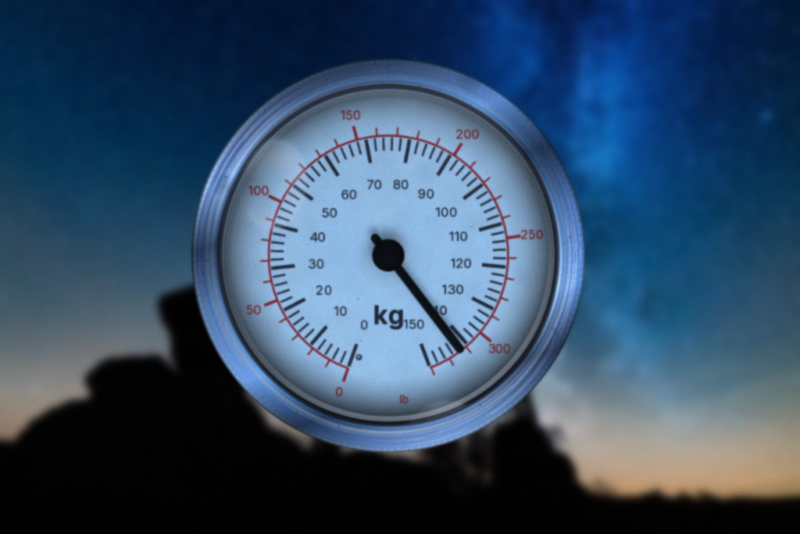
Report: 142kg
